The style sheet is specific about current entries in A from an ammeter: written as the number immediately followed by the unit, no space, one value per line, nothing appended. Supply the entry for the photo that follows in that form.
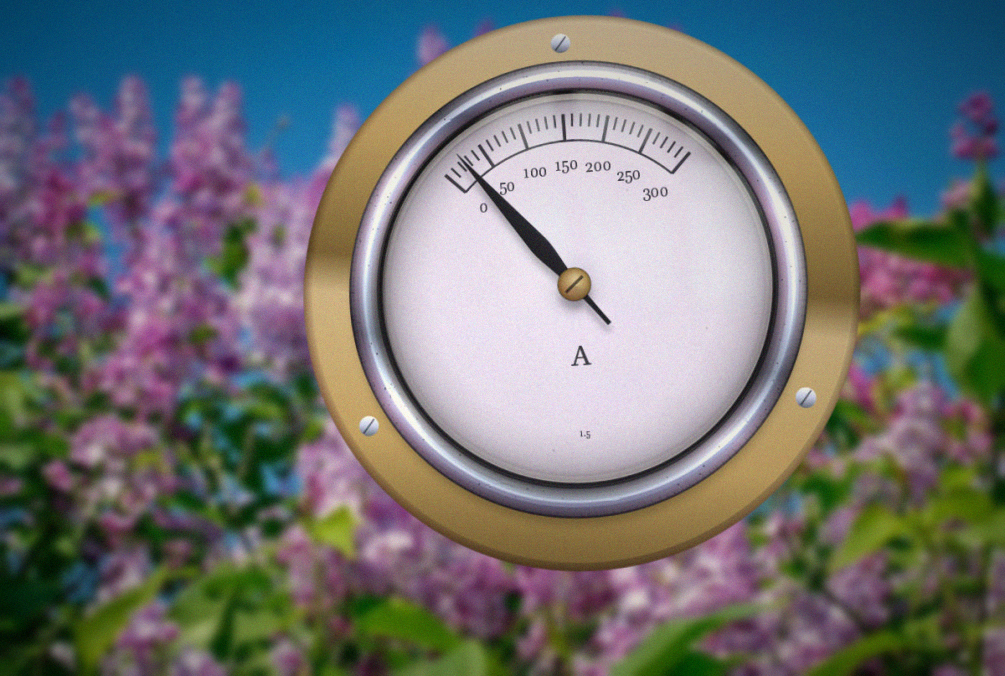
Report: 25A
